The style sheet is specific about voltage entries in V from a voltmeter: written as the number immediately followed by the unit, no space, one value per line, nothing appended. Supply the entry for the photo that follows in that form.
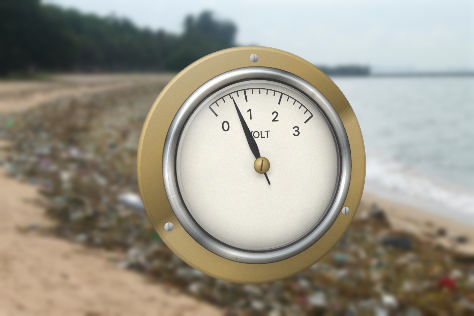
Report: 0.6V
